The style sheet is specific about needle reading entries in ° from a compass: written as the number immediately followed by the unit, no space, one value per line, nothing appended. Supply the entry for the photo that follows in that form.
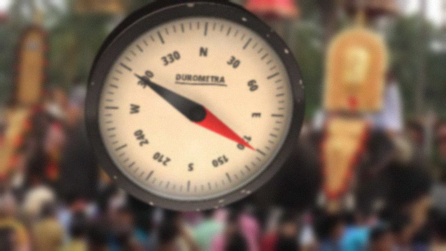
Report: 120°
